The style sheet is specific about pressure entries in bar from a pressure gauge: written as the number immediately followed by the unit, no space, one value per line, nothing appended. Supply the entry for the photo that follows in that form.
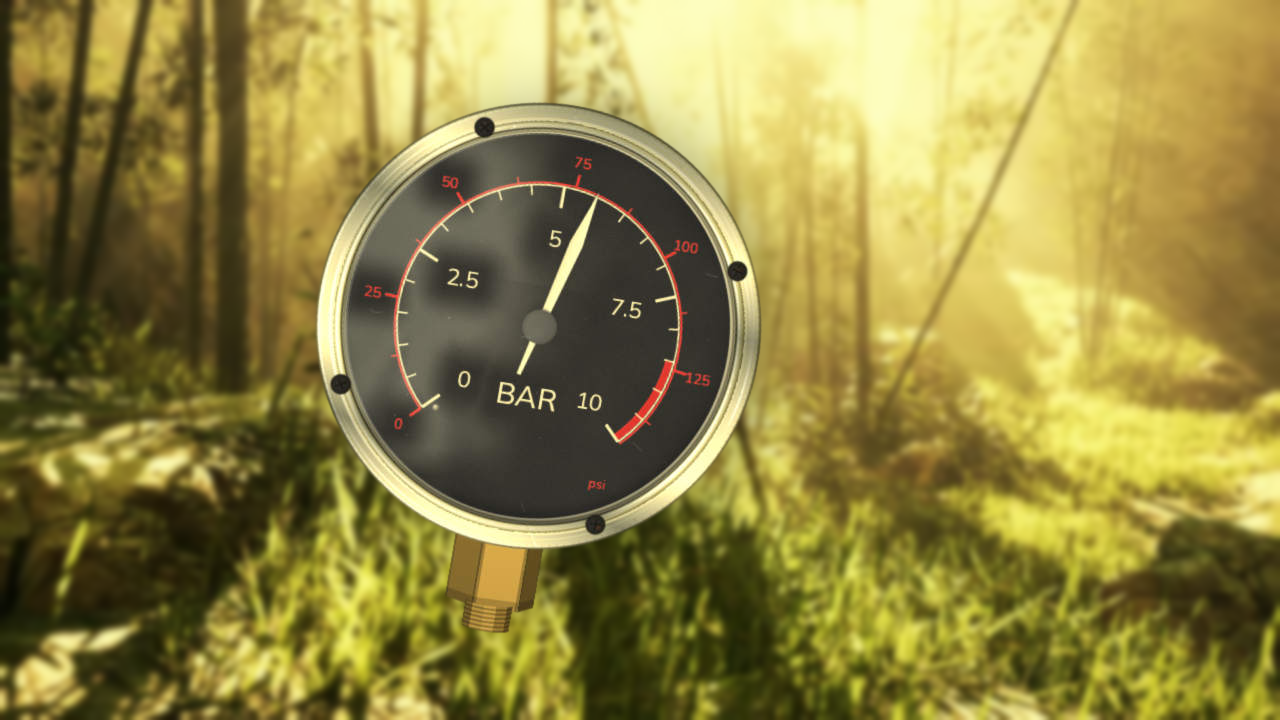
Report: 5.5bar
